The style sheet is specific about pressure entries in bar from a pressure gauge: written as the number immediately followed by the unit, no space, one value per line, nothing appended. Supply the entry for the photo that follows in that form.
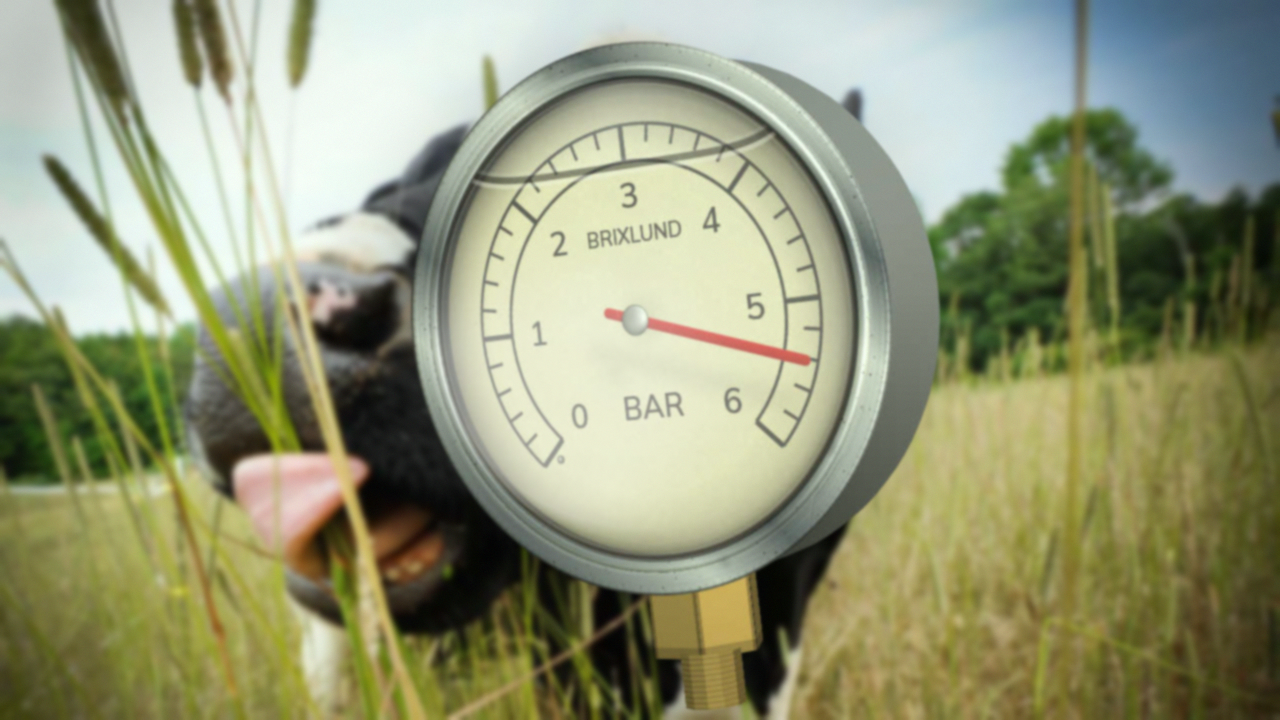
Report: 5.4bar
